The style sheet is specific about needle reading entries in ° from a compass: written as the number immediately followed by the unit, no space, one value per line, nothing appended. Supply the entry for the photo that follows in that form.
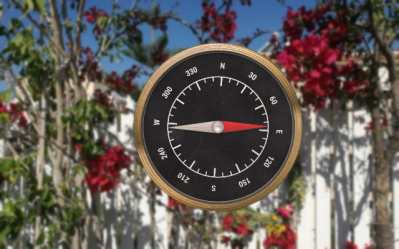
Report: 85°
